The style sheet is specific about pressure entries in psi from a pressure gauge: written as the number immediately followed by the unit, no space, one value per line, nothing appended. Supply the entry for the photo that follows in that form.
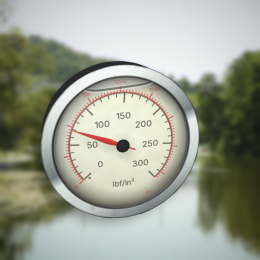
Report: 70psi
